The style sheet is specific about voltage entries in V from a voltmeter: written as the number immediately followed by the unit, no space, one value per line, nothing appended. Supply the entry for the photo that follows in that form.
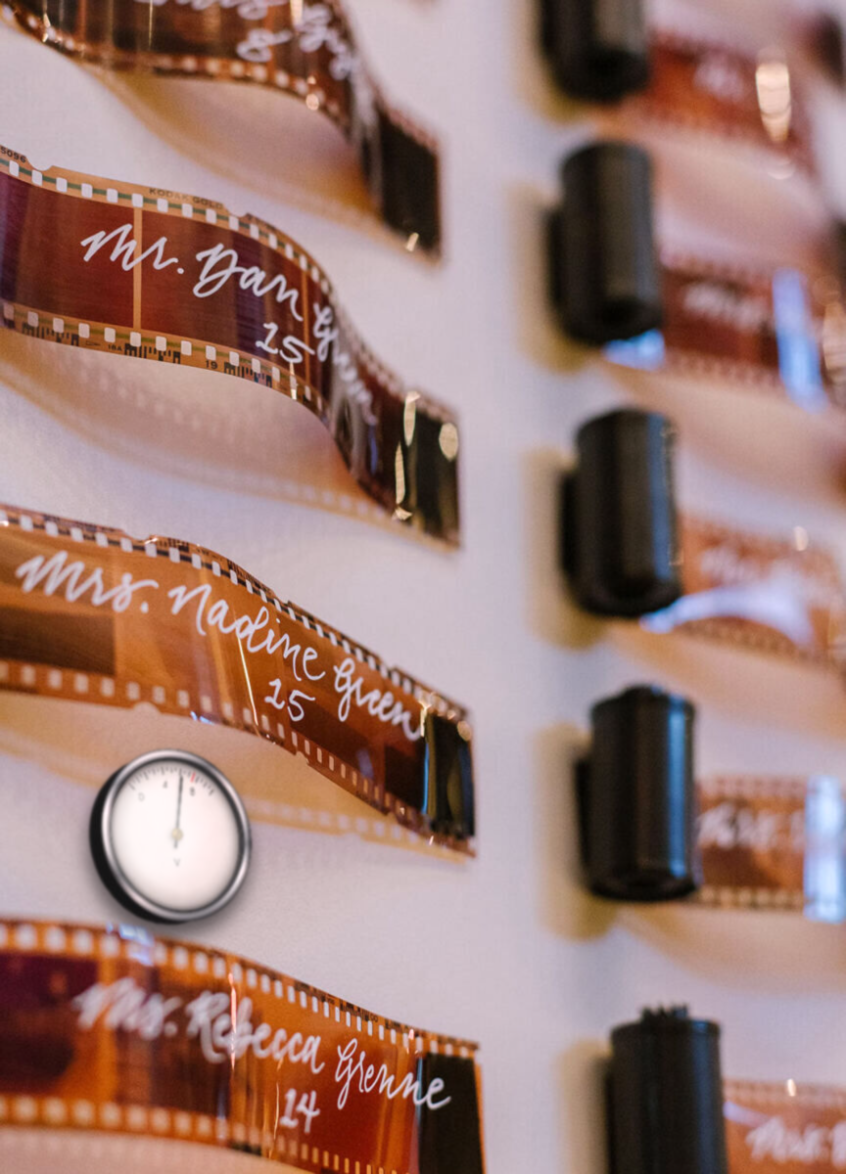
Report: 6V
